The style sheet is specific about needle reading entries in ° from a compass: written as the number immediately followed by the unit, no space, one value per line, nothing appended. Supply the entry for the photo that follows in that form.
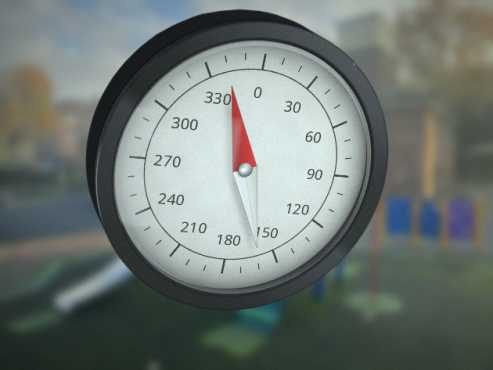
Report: 340°
